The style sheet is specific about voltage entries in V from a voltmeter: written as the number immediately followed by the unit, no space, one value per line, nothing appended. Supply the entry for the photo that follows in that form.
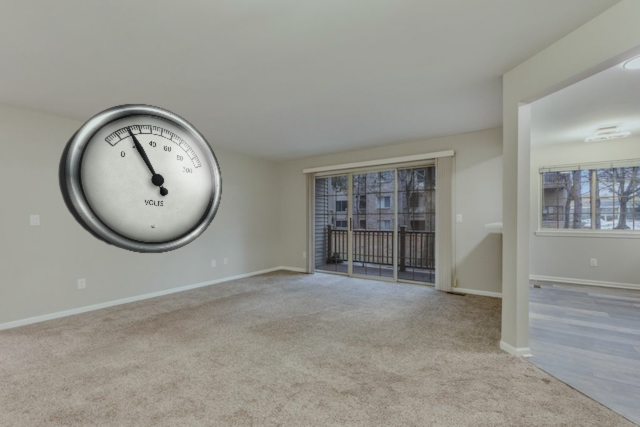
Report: 20V
